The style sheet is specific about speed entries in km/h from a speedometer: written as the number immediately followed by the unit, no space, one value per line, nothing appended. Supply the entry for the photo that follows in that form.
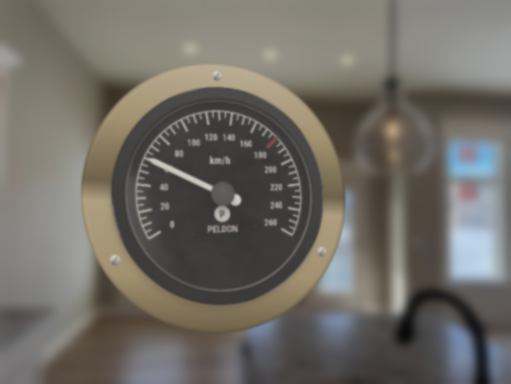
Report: 60km/h
